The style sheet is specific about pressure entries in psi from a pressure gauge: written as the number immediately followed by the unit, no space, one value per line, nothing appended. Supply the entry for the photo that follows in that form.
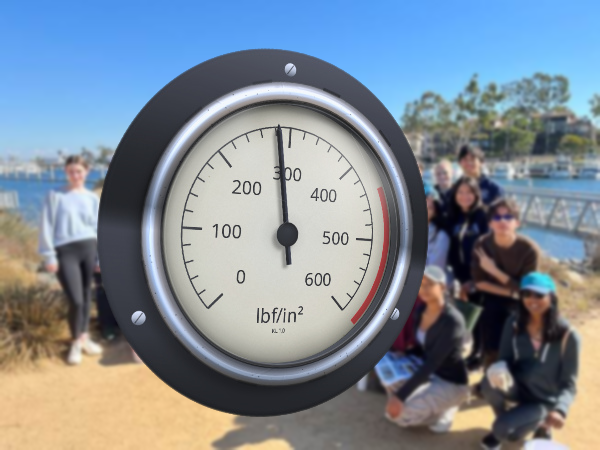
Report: 280psi
